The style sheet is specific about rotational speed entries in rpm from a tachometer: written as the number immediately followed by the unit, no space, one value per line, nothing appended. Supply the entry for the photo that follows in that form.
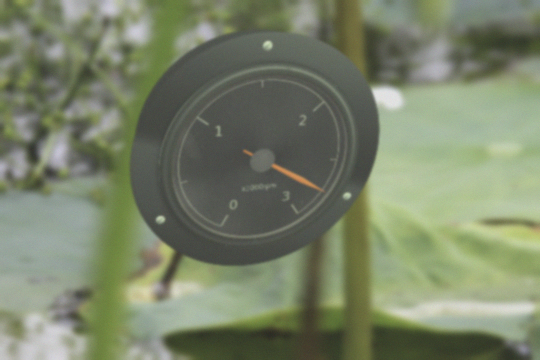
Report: 2750rpm
